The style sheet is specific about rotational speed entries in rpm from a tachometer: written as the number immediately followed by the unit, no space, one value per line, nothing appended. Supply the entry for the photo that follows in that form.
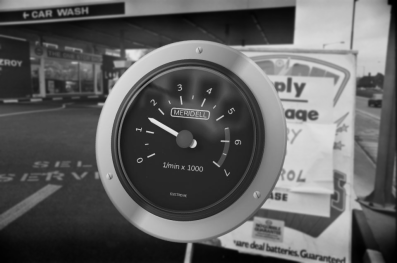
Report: 1500rpm
